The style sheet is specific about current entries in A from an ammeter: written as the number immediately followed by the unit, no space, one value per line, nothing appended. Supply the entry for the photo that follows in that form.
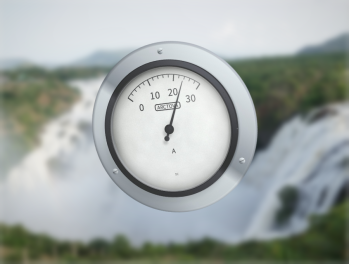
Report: 24A
